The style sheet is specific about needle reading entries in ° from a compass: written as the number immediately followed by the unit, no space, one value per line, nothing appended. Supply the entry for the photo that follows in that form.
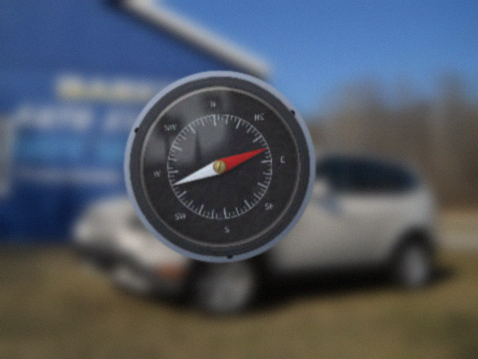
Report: 75°
